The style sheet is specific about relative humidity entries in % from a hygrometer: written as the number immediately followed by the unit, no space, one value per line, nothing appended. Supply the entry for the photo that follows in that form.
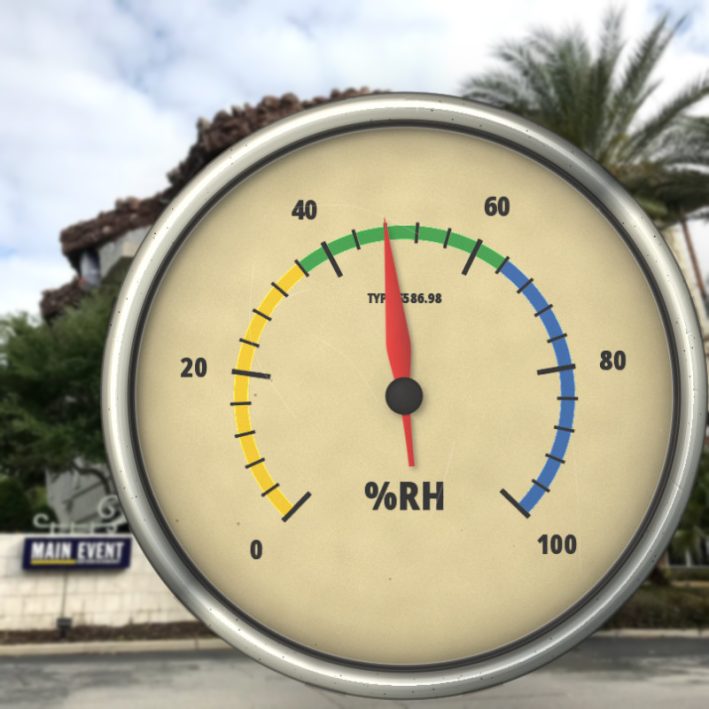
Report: 48%
